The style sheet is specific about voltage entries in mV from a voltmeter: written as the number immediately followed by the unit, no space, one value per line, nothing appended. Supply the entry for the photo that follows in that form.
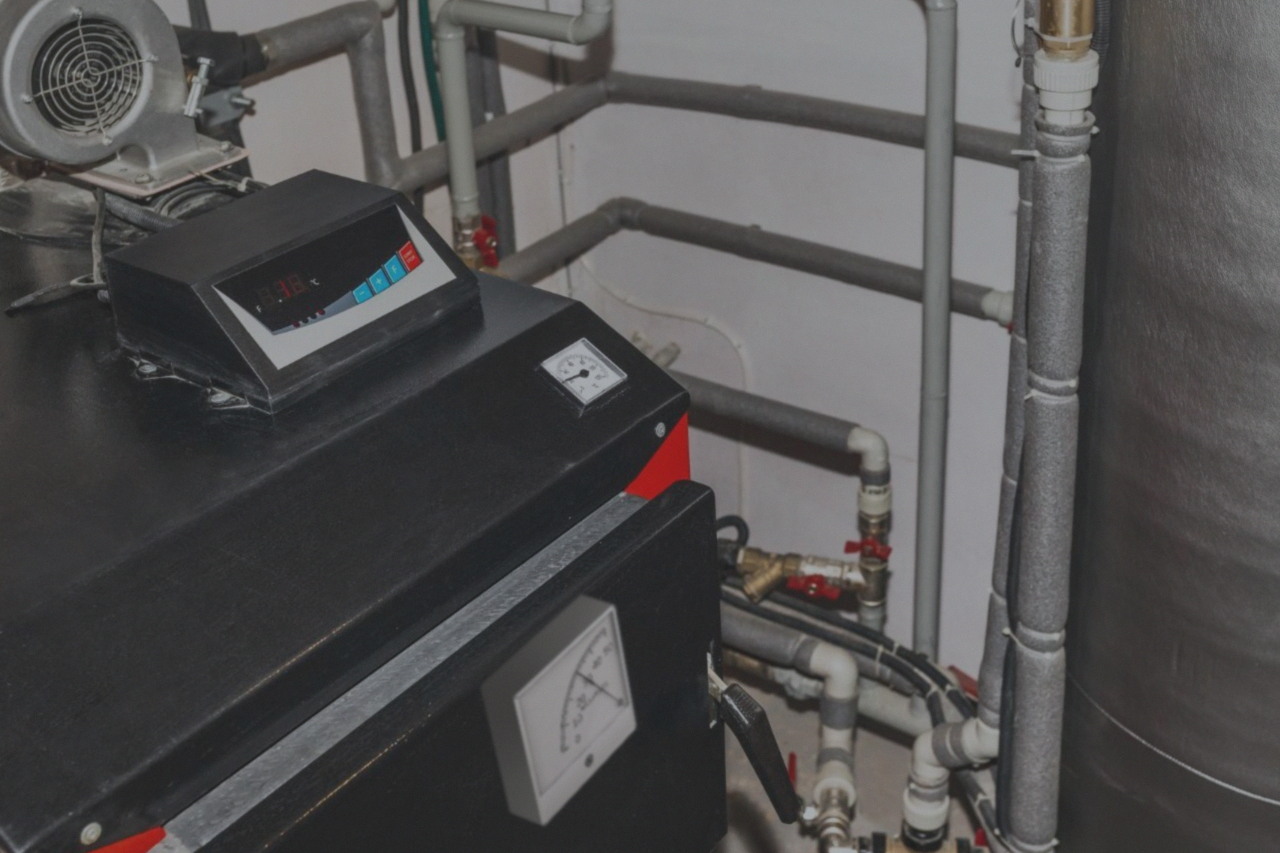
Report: 30mV
